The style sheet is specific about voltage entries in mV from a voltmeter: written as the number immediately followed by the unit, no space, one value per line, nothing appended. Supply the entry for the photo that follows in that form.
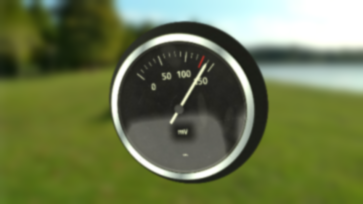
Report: 140mV
